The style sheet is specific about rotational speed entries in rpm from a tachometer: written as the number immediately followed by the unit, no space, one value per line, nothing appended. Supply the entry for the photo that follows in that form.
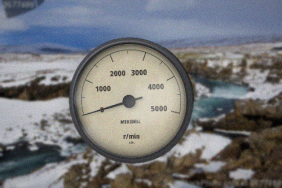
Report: 0rpm
